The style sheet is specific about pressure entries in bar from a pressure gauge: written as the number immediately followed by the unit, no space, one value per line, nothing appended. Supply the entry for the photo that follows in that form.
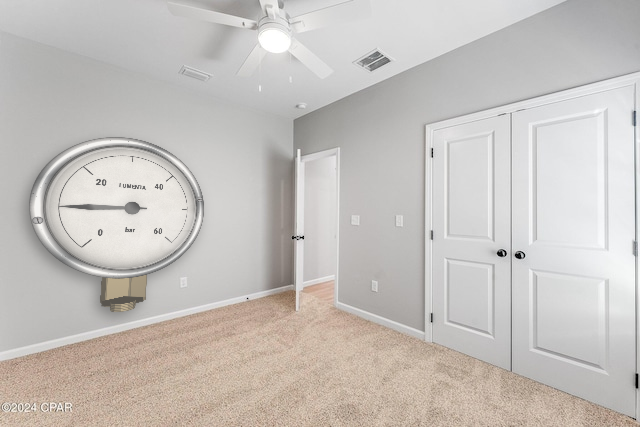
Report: 10bar
